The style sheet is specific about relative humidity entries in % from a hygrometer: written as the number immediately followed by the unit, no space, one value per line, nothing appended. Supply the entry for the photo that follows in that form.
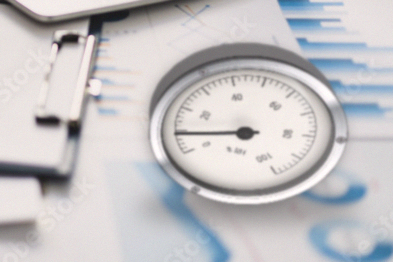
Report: 10%
